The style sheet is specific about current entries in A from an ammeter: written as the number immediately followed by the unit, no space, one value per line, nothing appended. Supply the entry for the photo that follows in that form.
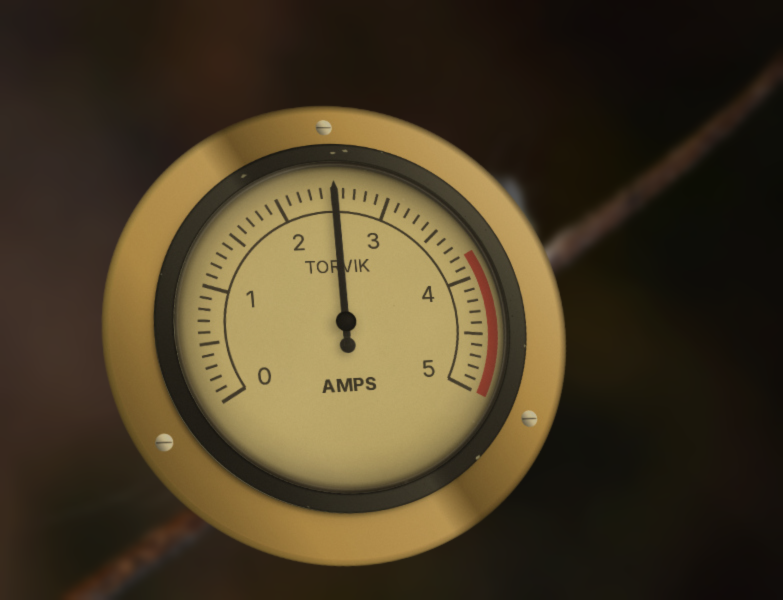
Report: 2.5A
